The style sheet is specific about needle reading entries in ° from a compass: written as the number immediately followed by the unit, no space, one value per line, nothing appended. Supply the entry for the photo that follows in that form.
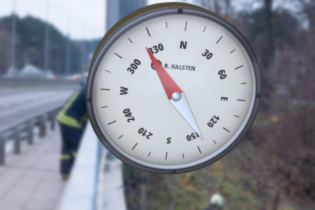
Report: 322.5°
